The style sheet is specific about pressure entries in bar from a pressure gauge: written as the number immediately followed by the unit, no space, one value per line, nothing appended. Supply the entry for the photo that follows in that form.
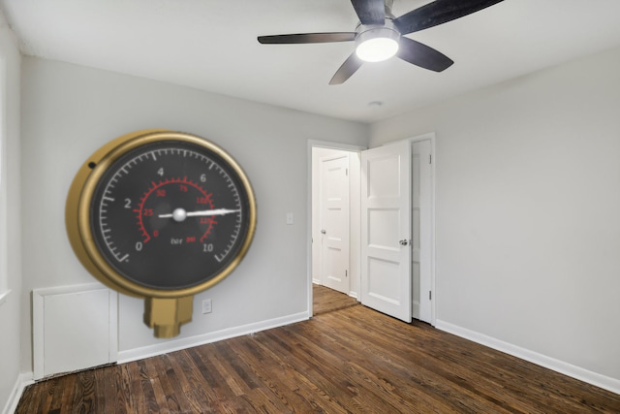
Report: 8bar
